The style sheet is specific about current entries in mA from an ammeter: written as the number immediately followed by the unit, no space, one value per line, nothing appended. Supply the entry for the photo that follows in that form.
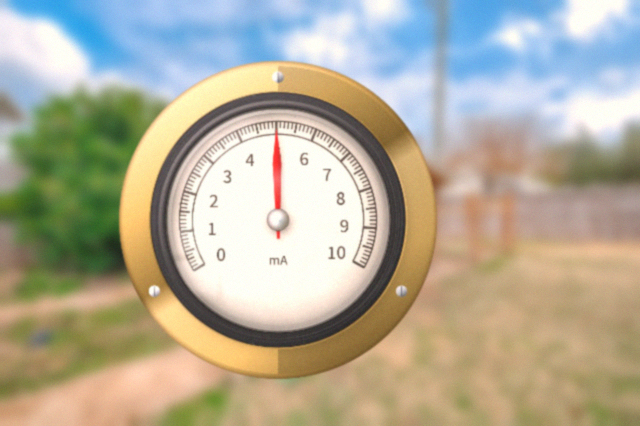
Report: 5mA
